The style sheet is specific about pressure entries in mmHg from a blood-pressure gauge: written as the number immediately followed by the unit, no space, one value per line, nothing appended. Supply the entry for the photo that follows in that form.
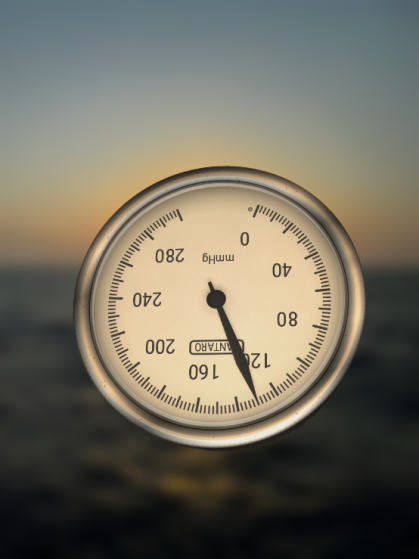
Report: 130mmHg
